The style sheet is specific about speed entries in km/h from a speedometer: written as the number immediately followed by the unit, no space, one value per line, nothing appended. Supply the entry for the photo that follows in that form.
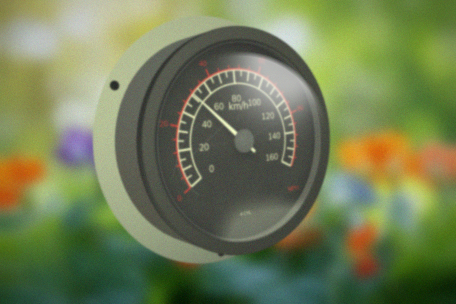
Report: 50km/h
